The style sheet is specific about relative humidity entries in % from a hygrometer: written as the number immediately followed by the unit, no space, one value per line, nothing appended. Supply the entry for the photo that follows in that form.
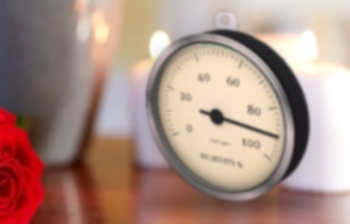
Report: 90%
